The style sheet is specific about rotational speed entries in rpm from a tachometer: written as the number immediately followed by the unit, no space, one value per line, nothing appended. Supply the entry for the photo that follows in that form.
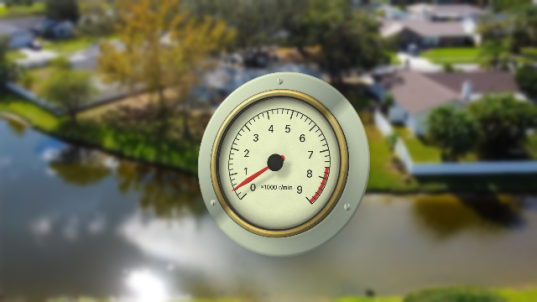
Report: 400rpm
